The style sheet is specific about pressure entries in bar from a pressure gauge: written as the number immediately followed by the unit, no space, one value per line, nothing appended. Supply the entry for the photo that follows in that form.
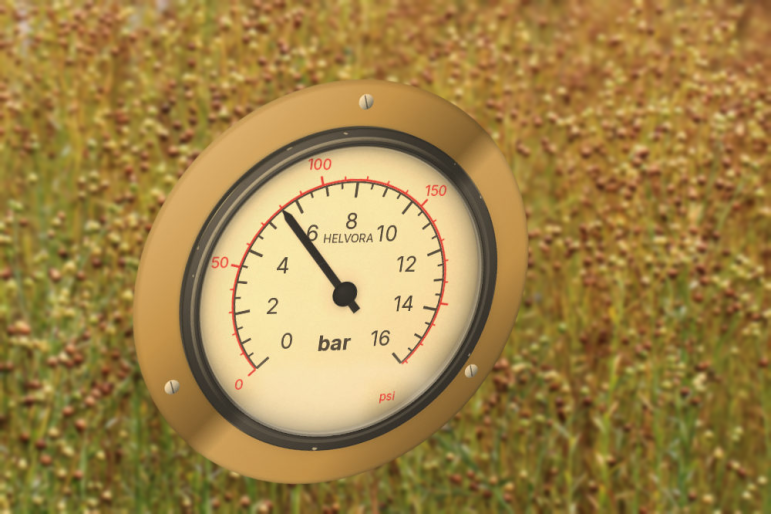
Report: 5.5bar
